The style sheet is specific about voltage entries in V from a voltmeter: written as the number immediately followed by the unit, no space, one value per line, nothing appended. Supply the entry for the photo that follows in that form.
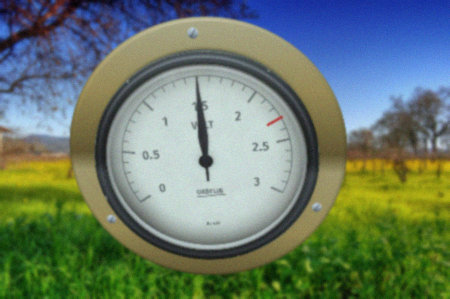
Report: 1.5V
